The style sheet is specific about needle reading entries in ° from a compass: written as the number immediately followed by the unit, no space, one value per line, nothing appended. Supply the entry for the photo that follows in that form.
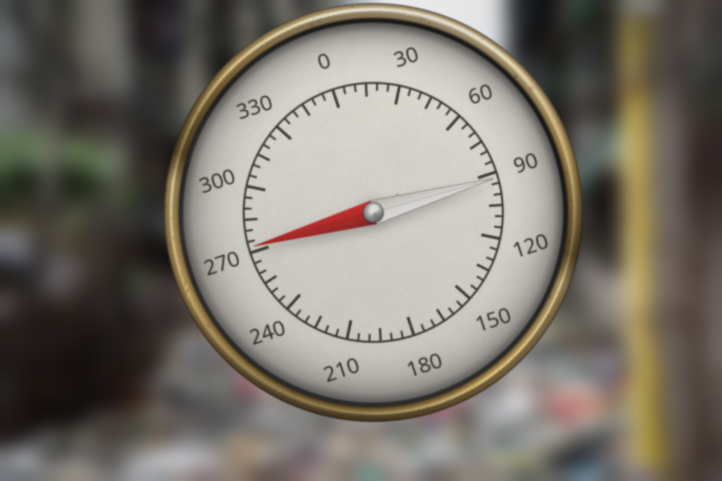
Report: 272.5°
